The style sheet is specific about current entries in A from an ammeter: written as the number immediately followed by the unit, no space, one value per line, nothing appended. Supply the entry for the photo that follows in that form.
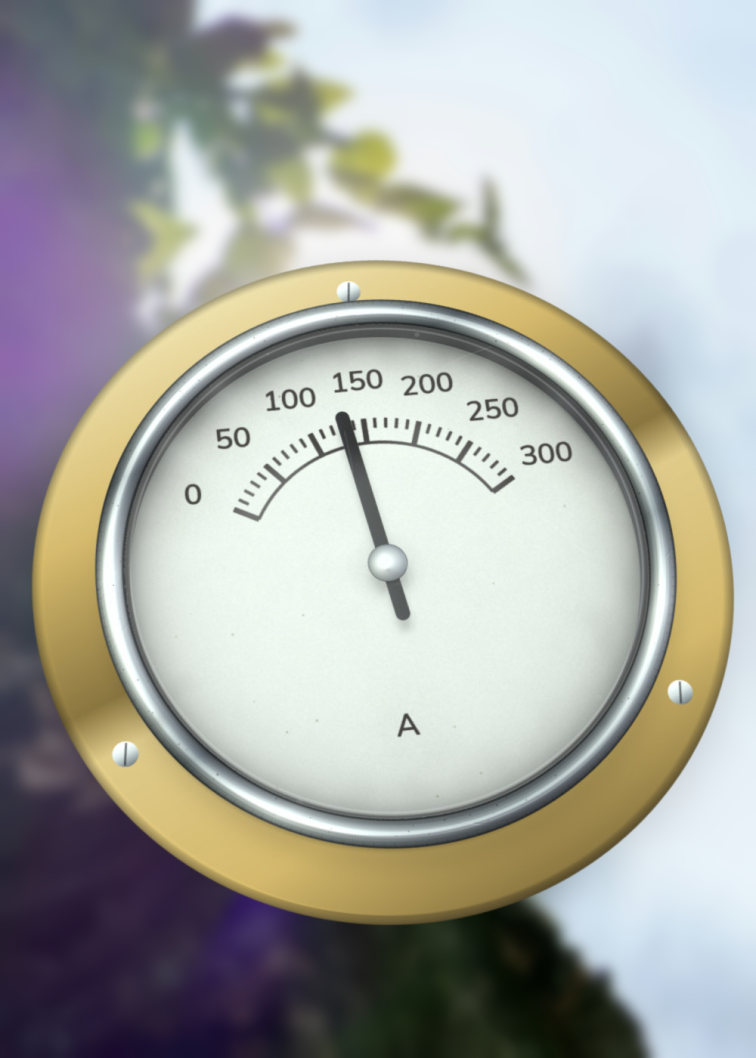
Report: 130A
